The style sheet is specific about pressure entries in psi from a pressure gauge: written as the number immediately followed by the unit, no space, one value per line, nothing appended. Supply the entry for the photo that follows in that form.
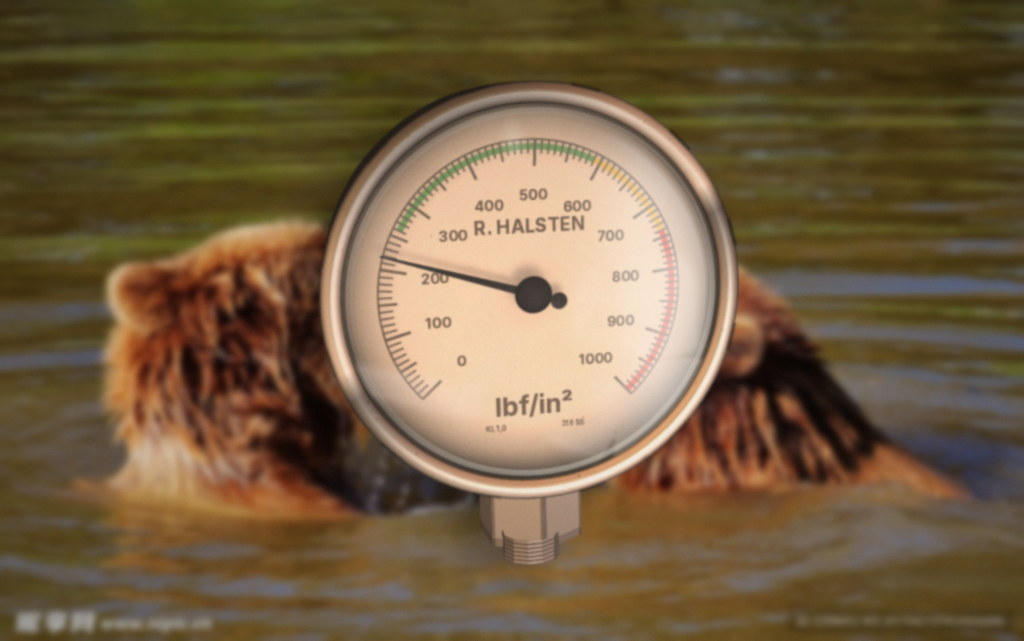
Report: 220psi
